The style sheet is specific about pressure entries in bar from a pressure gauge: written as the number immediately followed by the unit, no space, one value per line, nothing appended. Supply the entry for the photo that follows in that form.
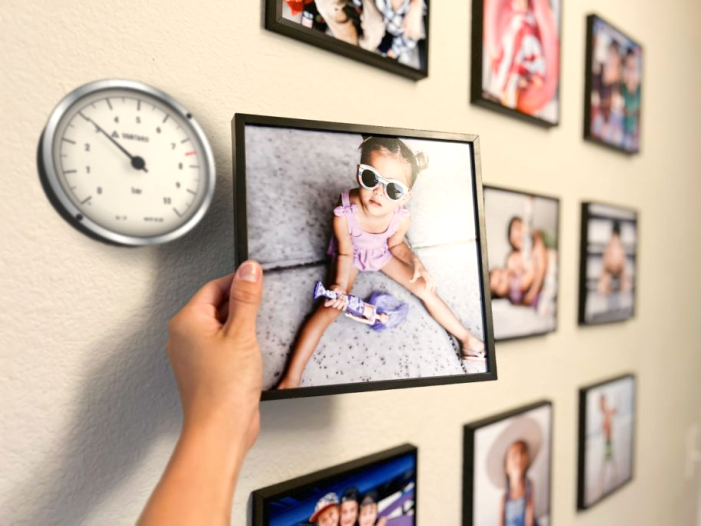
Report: 3bar
